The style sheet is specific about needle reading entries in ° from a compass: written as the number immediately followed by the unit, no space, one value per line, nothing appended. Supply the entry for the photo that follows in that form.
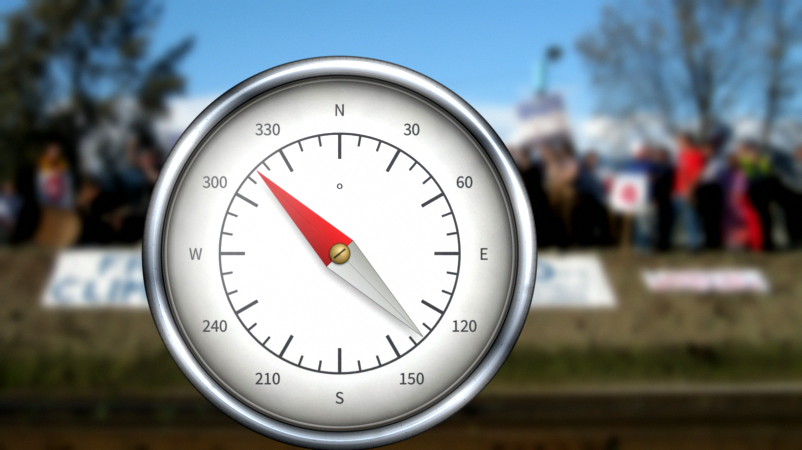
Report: 315°
